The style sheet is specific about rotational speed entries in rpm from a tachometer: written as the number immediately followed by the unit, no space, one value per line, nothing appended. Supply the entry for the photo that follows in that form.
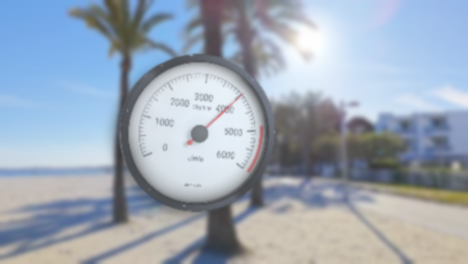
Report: 4000rpm
